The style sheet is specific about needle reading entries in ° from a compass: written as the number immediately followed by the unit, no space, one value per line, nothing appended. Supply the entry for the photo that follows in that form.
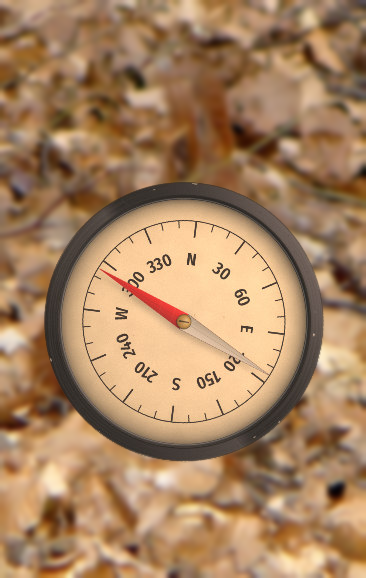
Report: 295°
